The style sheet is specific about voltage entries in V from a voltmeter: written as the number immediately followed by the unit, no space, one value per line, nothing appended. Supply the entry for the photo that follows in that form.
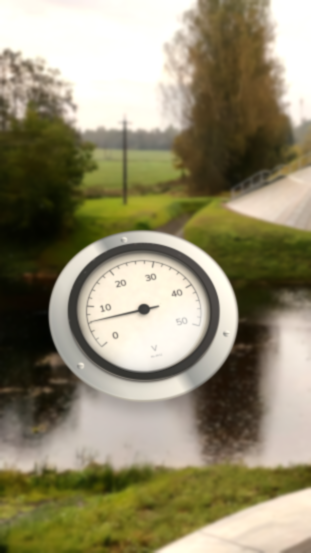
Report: 6V
